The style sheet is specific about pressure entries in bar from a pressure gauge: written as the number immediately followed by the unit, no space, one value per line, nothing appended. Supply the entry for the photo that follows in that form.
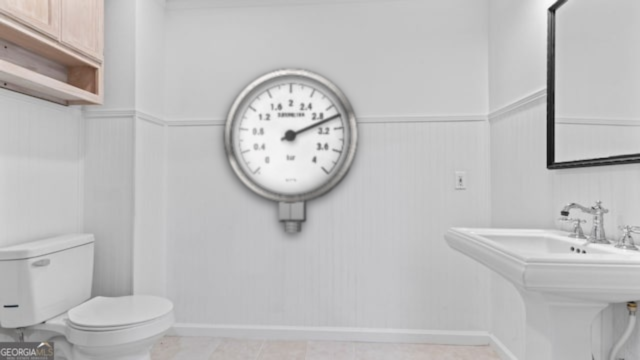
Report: 3bar
